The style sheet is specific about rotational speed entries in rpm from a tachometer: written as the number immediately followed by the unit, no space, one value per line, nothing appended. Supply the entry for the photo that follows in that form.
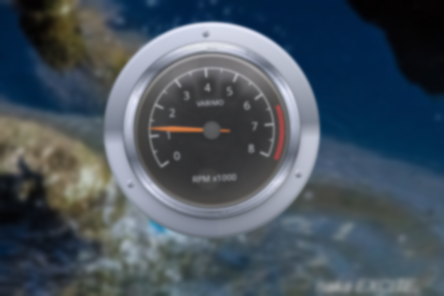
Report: 1250rpm
